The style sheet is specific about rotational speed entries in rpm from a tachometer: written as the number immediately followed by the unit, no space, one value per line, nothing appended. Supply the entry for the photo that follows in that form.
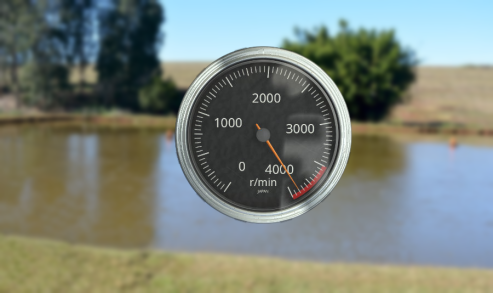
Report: 3900rpm
